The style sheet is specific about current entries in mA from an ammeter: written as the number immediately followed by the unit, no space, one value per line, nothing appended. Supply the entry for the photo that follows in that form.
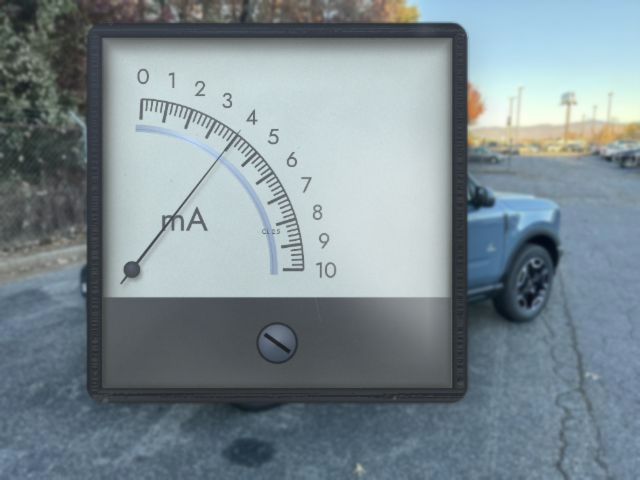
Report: 4mA
